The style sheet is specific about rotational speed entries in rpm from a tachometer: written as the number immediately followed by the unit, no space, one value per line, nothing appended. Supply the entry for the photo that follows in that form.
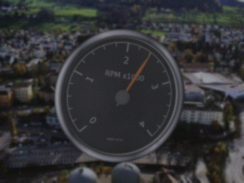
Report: 2400rpm
